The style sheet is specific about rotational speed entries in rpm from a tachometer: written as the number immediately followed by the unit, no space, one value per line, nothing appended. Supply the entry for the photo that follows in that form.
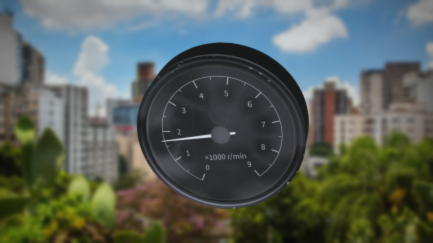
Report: 1750rpm
